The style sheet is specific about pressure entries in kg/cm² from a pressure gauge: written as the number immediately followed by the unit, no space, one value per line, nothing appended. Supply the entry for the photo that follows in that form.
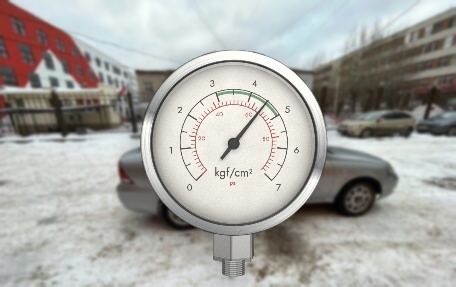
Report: 4.5kg/cm²
